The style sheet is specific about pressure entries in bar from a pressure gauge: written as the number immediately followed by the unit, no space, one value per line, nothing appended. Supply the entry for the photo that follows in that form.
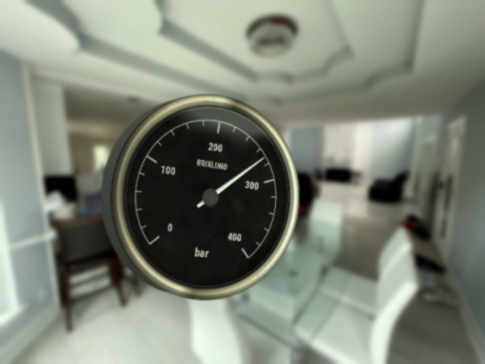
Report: 270bar
